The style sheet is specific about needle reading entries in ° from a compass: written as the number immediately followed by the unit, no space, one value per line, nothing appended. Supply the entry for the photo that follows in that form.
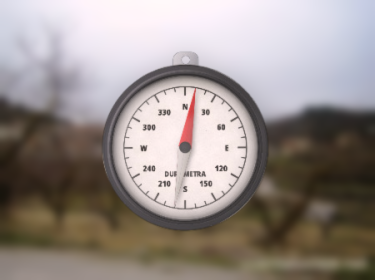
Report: 10°
